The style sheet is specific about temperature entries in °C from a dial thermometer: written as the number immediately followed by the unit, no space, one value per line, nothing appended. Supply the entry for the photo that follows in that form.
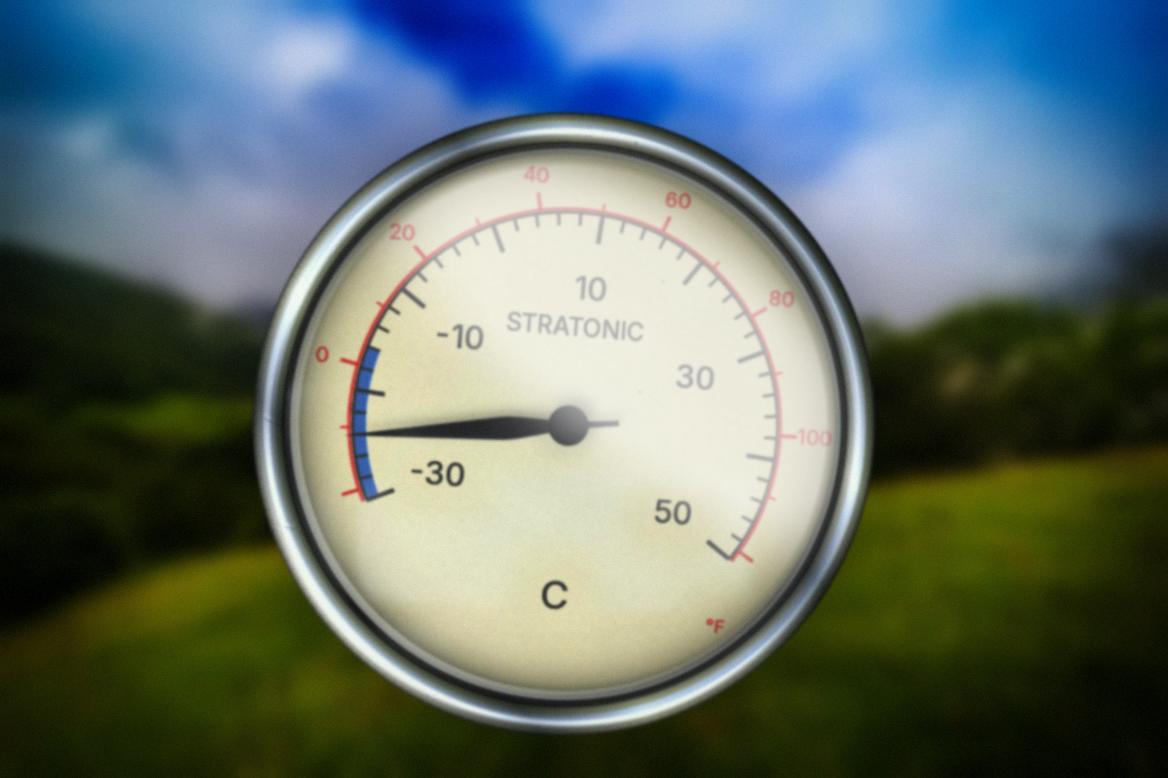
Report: -24°C
